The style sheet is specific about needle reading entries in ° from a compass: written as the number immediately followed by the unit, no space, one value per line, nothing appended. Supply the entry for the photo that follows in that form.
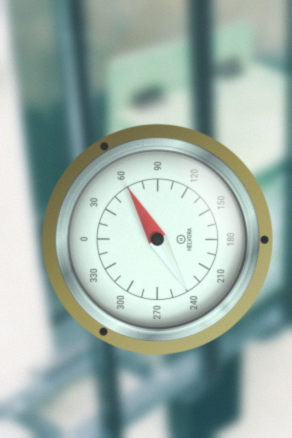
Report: 60°
